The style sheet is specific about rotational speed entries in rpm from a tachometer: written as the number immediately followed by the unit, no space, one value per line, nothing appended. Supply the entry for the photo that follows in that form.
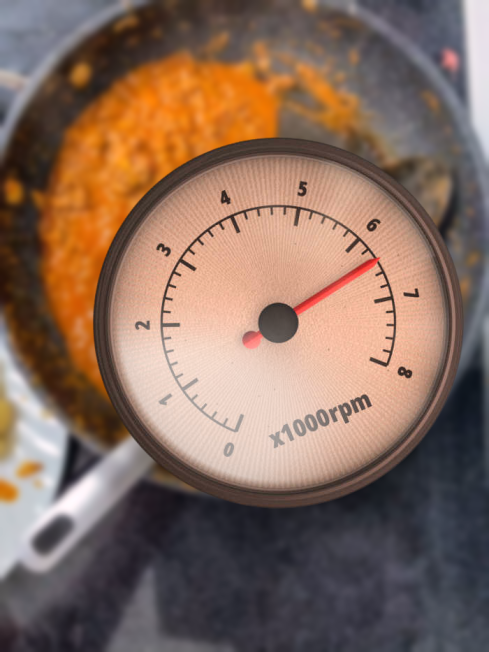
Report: 6400rpm
